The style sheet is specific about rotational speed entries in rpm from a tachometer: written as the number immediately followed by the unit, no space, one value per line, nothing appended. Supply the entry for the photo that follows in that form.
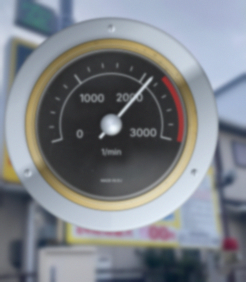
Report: 2100rpm
